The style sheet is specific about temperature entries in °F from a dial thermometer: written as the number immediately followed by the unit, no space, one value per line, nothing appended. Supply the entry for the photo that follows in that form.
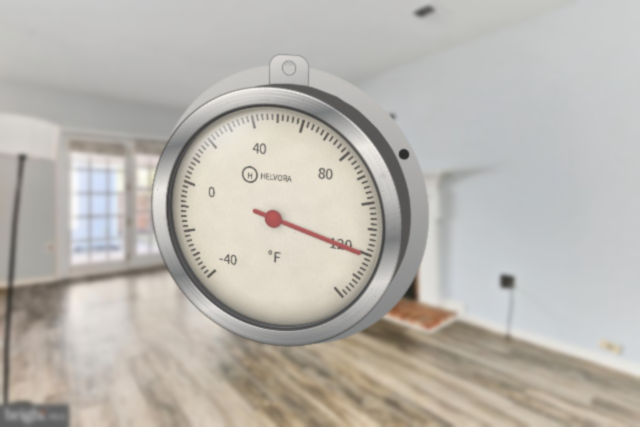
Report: 120°F
